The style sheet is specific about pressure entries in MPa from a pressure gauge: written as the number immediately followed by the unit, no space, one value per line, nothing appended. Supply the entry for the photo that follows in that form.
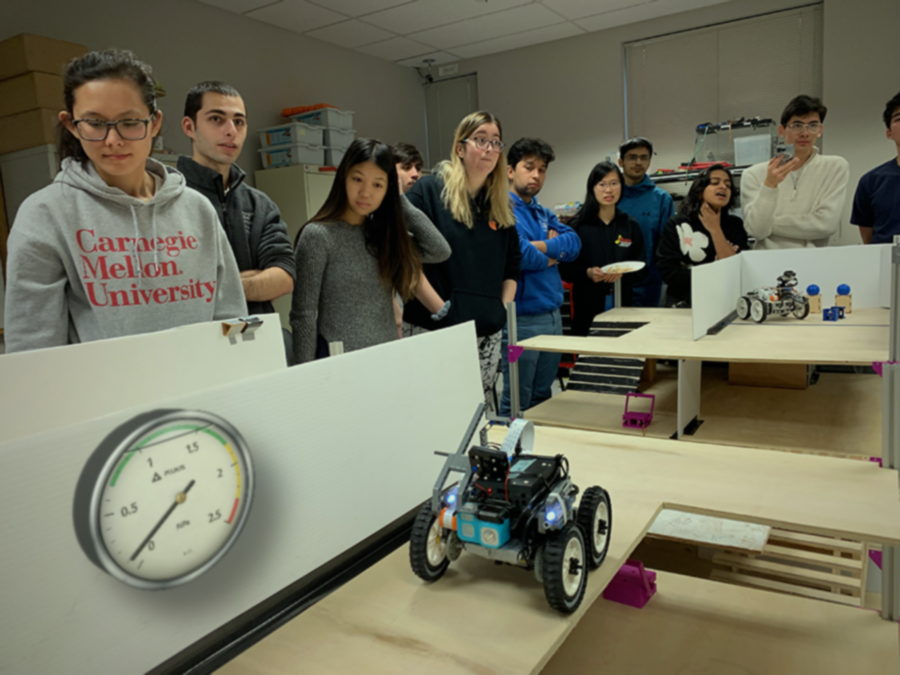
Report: 0.1MPa
